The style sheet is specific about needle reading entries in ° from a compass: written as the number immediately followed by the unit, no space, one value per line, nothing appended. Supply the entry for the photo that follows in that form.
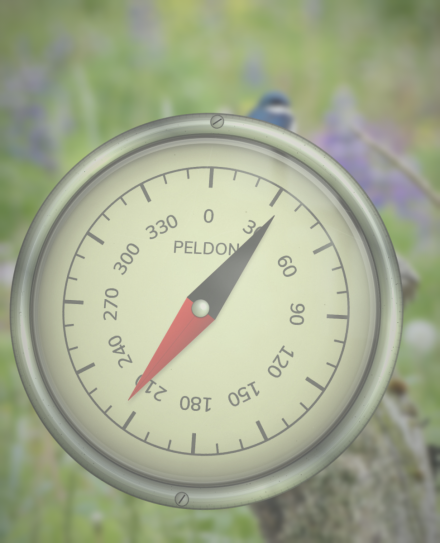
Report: 215°
